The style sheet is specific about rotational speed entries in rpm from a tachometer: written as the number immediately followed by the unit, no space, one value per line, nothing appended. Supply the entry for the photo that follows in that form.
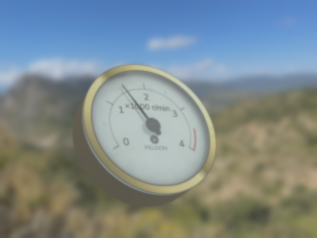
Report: 1500rpm
